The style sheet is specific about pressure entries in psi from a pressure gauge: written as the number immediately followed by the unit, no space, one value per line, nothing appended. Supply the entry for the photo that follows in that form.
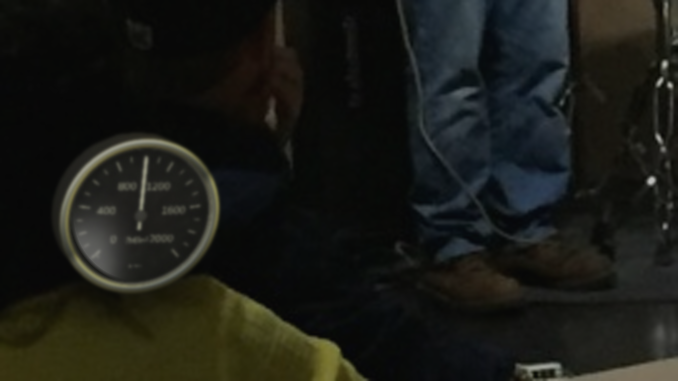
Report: 1000psi
